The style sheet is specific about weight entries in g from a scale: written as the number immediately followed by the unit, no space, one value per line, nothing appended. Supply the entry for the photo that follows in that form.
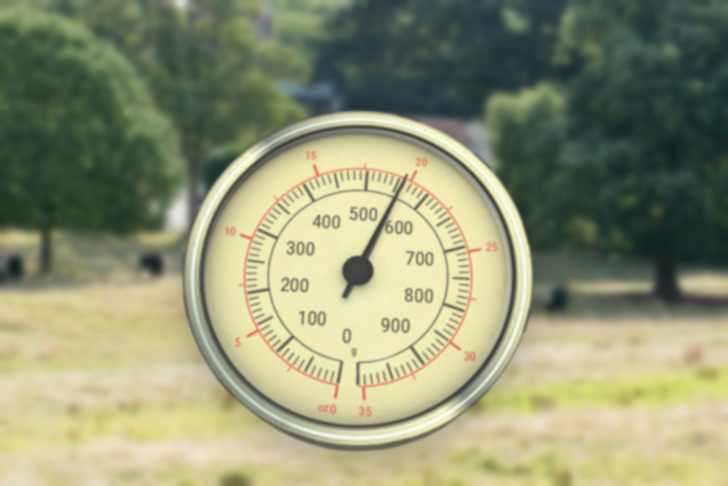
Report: 560g
